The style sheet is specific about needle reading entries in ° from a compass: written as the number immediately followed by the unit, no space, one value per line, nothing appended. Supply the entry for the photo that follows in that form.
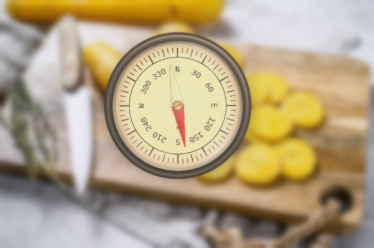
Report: 170°
